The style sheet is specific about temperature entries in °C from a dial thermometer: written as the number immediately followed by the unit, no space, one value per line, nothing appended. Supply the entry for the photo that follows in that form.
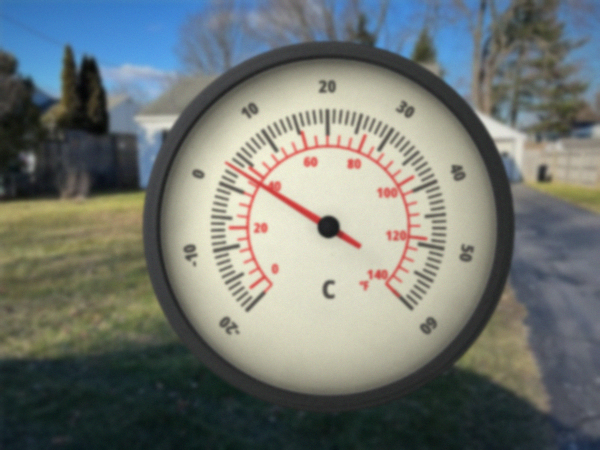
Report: 3°C
